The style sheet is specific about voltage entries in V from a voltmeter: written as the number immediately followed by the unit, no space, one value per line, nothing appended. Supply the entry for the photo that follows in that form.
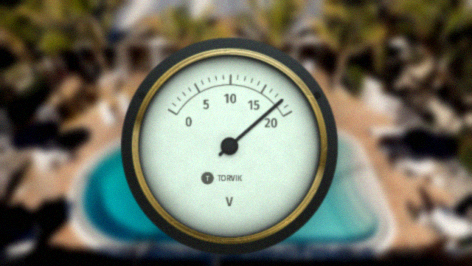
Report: 18V
